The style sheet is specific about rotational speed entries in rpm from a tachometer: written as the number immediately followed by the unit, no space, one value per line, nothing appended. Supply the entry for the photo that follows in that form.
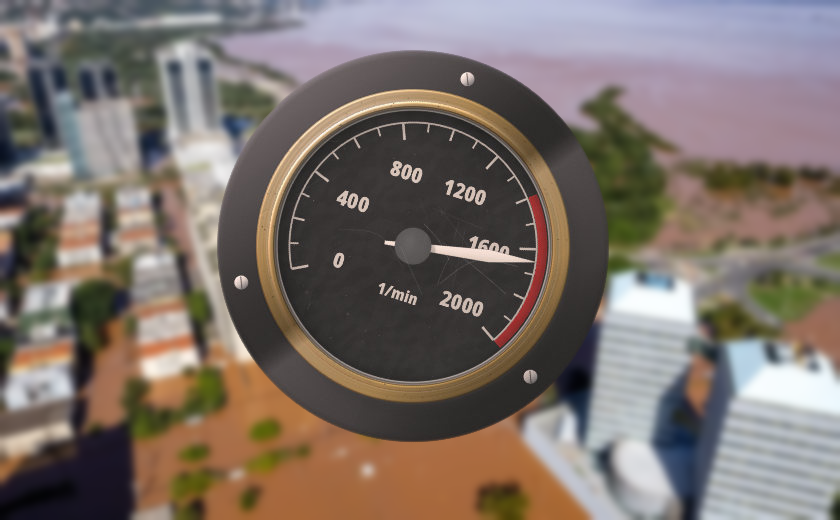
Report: 1650rpm
